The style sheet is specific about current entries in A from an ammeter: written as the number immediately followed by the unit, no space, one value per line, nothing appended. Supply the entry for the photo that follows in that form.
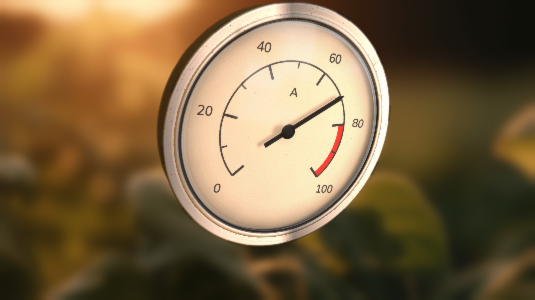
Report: 70A
